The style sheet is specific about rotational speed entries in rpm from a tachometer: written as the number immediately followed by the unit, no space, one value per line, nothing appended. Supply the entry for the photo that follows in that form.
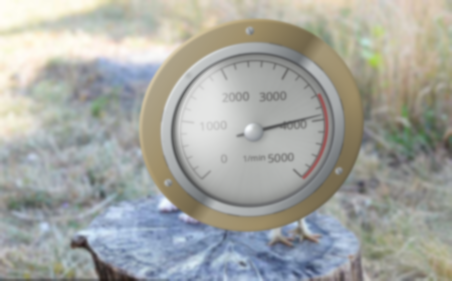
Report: 3900rpm
